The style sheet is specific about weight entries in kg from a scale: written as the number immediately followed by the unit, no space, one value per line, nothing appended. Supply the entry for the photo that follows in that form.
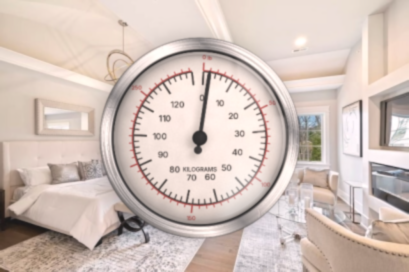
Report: 2kg
